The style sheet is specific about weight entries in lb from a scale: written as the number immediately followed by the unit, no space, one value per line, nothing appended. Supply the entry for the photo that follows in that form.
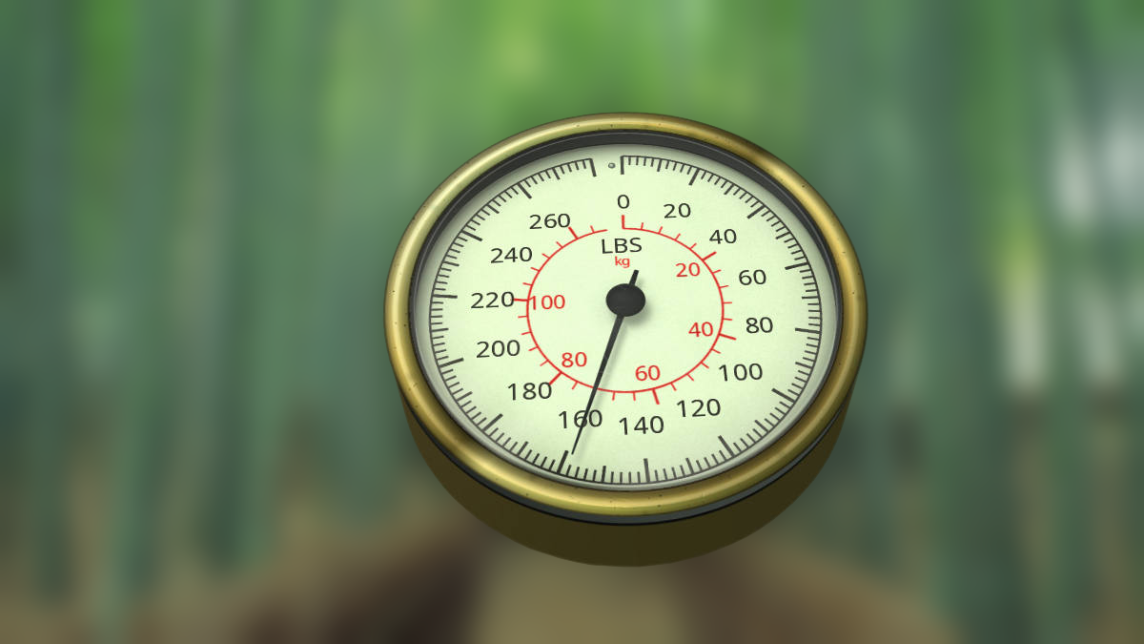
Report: 158lb
